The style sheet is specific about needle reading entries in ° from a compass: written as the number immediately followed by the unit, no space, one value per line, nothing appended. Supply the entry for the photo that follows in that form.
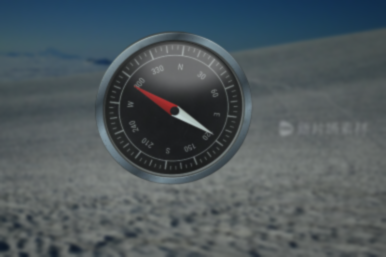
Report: 295°
